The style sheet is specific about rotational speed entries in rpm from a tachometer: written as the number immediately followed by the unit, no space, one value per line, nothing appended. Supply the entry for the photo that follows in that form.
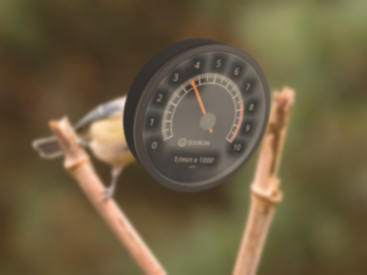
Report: 3500rpm
